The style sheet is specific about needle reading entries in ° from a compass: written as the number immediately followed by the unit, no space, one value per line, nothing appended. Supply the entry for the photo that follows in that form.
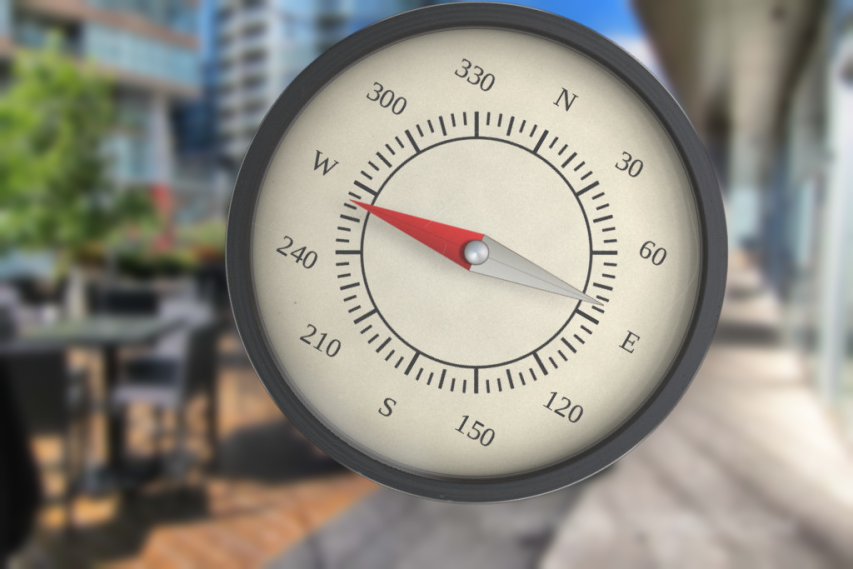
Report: 262.5°
